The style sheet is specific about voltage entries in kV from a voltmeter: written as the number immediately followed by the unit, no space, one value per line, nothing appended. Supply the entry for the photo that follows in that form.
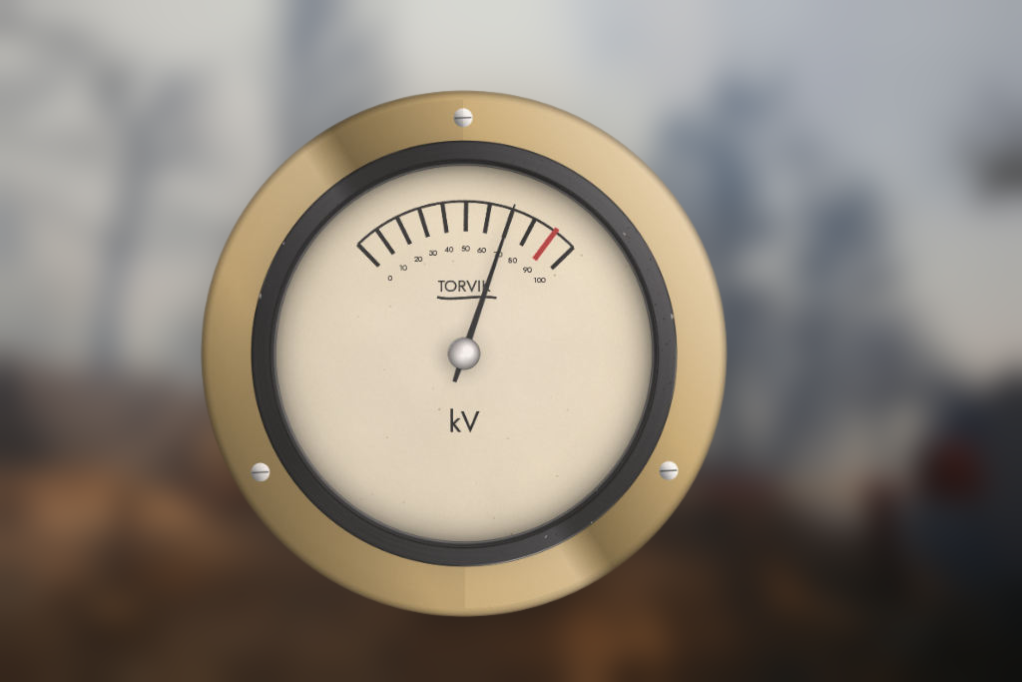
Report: 70kV
